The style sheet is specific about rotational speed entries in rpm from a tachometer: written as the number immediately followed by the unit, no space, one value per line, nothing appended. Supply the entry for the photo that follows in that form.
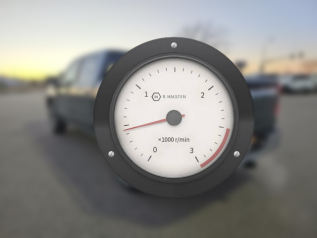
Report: 450rpm
